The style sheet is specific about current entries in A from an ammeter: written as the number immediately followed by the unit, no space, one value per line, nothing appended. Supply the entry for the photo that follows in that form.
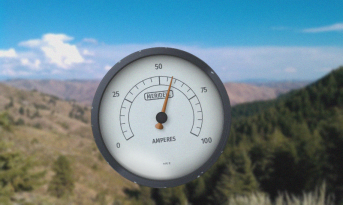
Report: 57.5A
